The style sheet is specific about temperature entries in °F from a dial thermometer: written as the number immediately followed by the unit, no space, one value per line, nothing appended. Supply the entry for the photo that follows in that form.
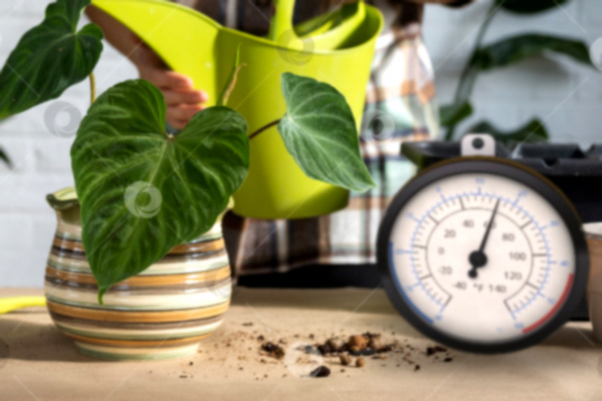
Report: 60°F
